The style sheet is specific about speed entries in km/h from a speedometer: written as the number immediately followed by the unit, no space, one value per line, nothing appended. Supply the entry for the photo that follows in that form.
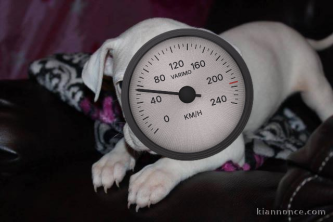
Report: 55km/h
